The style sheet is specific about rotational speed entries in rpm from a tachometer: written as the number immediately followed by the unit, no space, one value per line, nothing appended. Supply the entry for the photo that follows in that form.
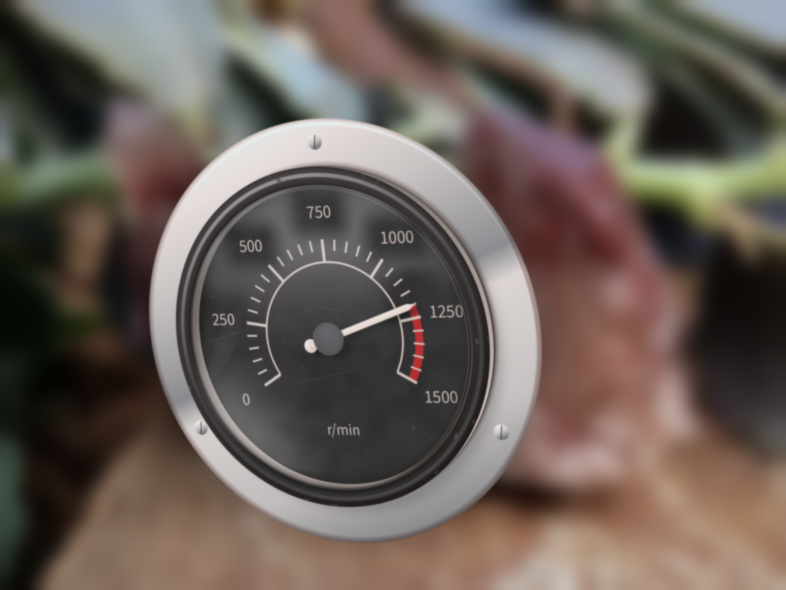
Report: 1200rpm
